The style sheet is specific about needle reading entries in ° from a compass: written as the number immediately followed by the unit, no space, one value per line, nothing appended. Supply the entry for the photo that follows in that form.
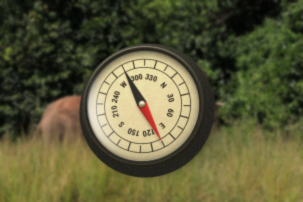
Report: 105°
